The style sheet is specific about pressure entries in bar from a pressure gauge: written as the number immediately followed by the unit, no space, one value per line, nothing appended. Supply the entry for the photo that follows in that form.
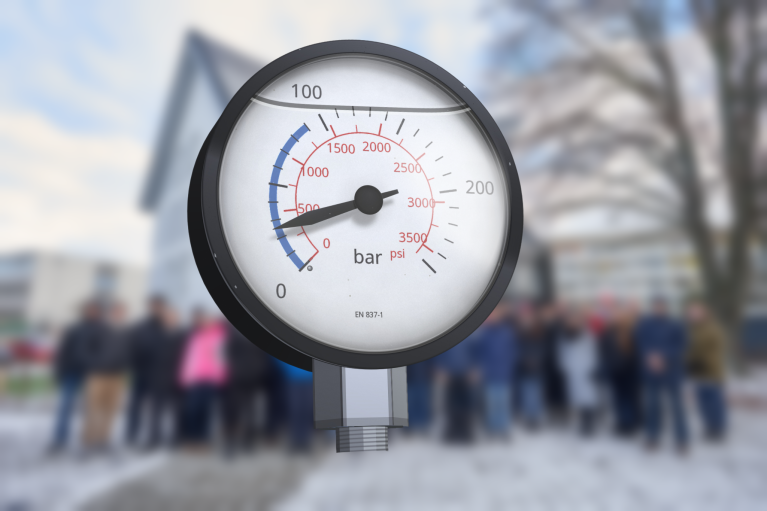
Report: 25bar
